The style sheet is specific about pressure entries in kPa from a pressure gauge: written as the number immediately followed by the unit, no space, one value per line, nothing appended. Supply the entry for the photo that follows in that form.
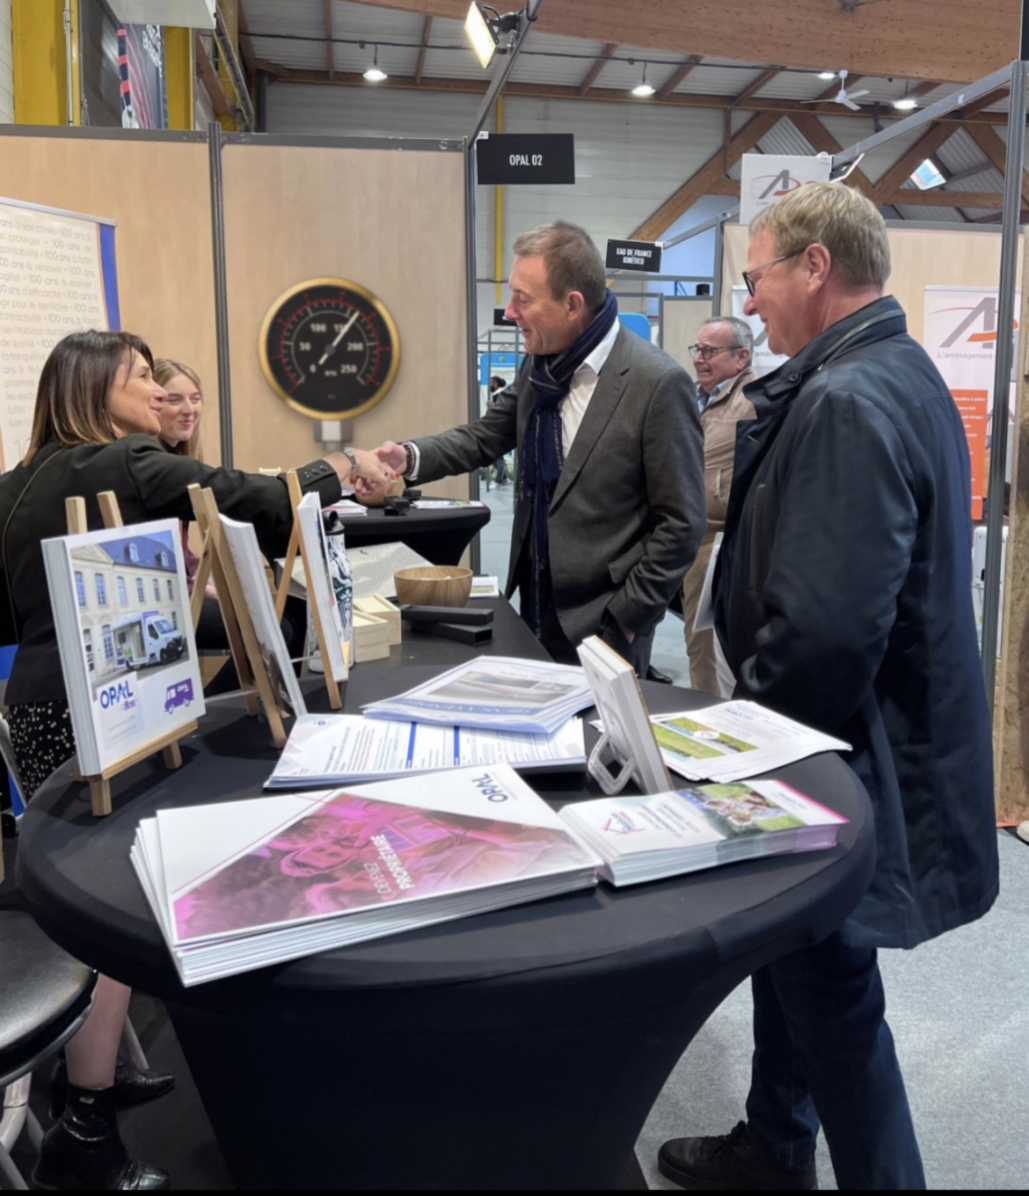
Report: 160kPa
